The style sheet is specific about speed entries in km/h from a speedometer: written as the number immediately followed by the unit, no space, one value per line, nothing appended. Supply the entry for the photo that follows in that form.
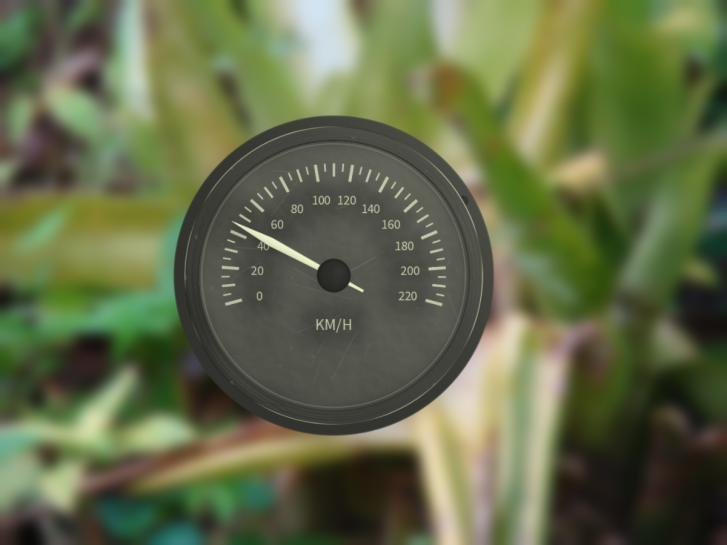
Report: 45km/h
